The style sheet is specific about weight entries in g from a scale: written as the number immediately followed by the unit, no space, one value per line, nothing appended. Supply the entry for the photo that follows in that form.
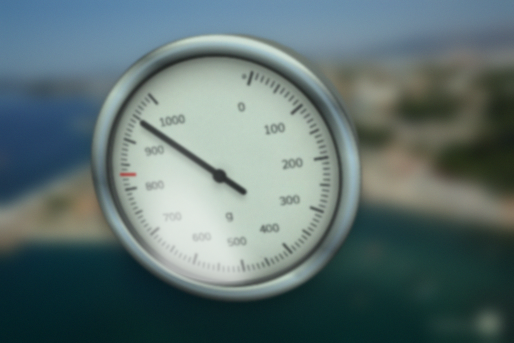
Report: 950g
